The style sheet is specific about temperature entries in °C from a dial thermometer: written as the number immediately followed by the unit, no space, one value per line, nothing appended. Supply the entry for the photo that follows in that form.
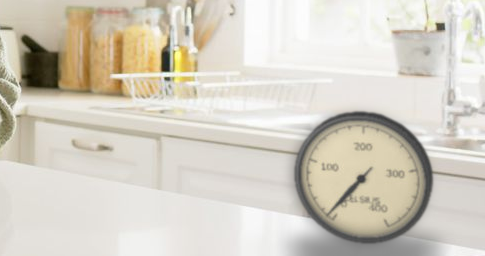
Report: 10°C
